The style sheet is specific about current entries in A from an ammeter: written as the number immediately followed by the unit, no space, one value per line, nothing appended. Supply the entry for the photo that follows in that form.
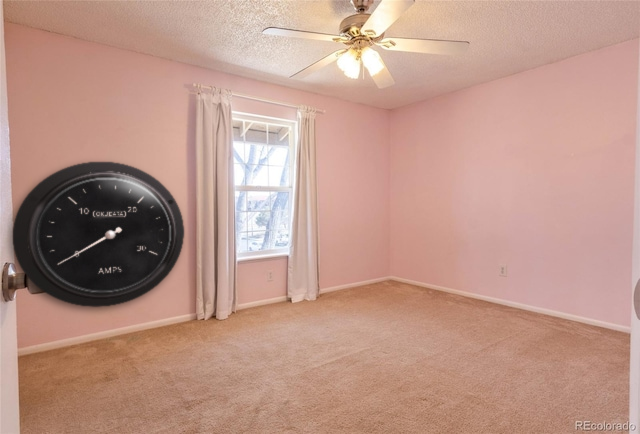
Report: 0A
